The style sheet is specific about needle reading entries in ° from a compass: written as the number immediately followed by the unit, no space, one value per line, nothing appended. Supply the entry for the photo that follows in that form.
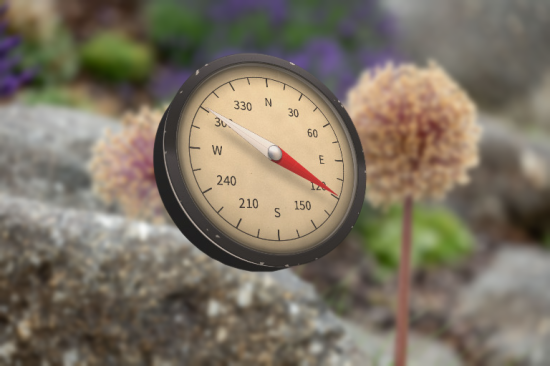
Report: 120°
